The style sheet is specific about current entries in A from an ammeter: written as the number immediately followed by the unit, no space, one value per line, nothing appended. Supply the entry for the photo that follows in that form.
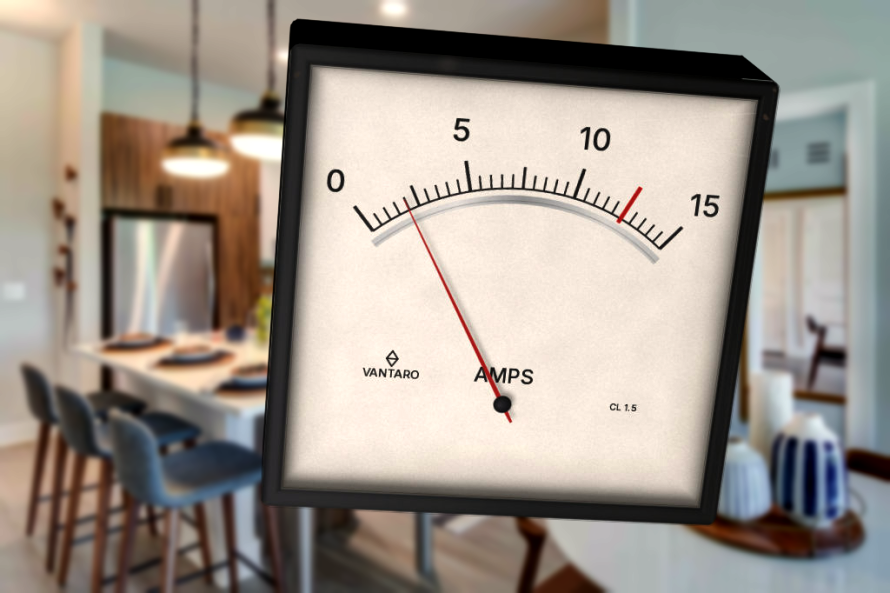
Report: 2A
